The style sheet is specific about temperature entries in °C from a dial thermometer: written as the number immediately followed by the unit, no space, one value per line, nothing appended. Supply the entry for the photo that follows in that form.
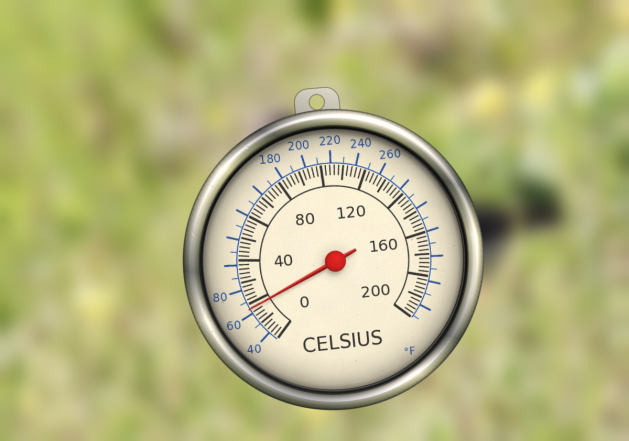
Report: 18°C
